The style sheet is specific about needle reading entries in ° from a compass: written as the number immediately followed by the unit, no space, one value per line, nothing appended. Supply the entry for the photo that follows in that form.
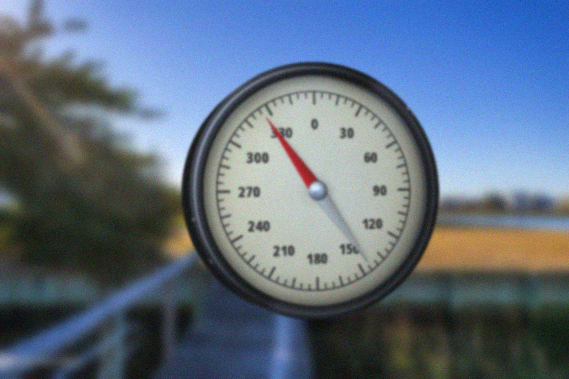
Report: 325°
